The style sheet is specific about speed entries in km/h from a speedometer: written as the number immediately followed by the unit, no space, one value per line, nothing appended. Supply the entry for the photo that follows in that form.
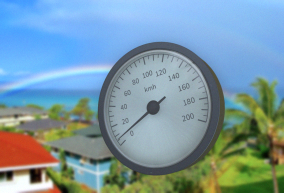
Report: 5km/h
